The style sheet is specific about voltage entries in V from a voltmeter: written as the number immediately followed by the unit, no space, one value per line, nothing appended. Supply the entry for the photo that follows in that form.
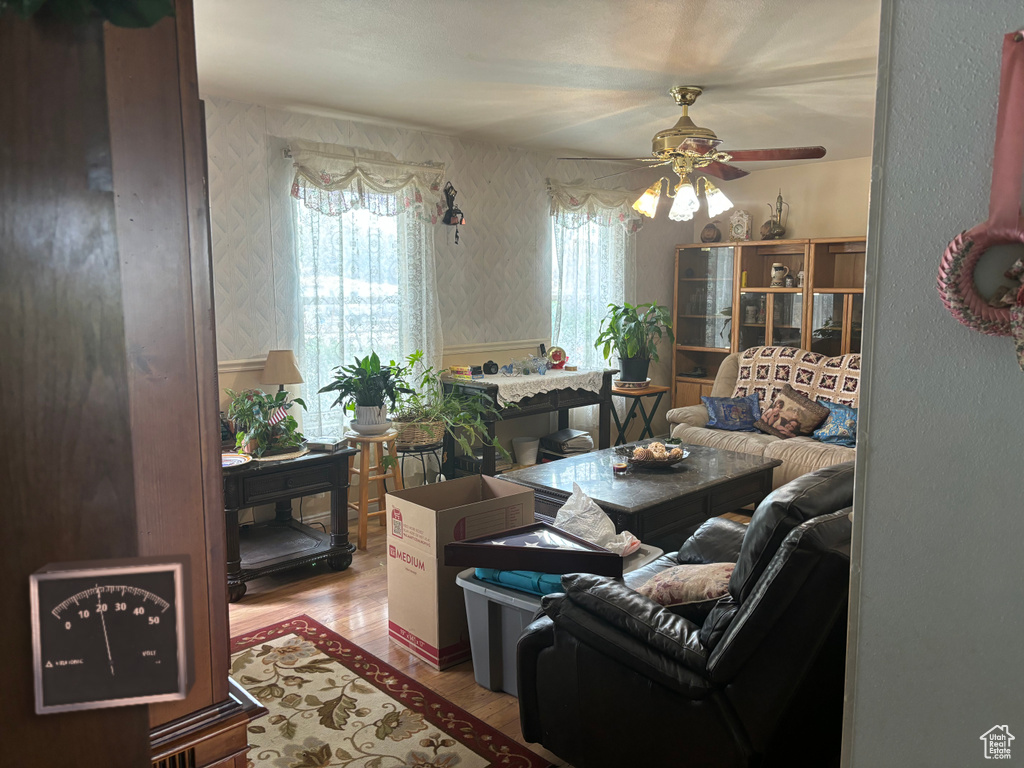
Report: 20V
